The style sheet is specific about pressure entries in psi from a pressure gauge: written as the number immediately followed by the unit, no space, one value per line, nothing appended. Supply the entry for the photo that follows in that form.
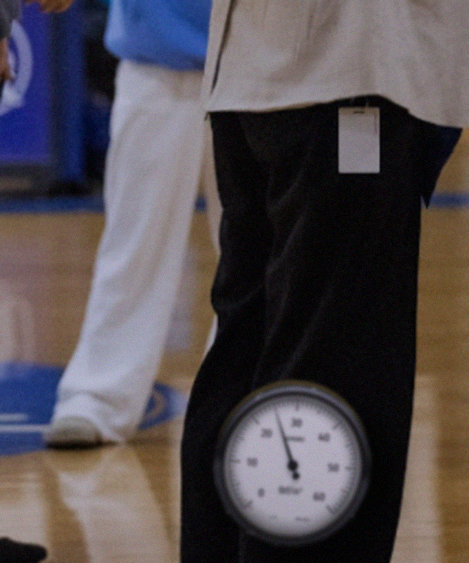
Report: 25psi
